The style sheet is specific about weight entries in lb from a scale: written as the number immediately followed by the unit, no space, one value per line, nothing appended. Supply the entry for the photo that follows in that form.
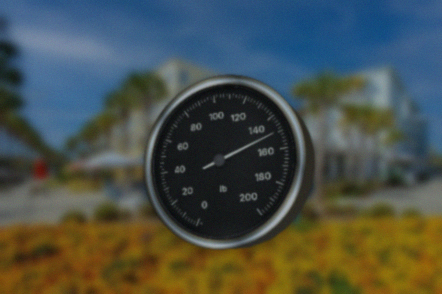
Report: 150lb
